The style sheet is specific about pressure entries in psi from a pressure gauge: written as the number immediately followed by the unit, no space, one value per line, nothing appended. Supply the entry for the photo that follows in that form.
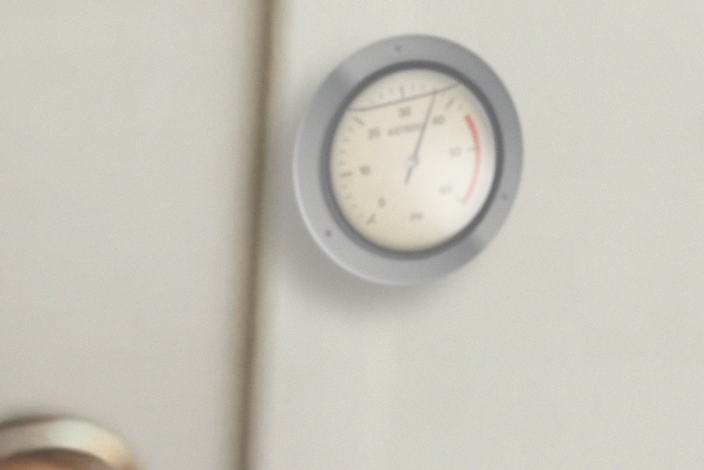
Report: 36psi
